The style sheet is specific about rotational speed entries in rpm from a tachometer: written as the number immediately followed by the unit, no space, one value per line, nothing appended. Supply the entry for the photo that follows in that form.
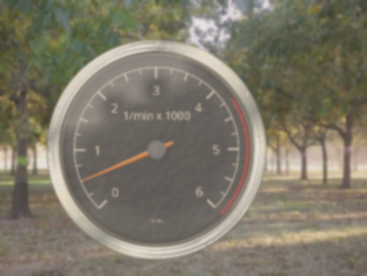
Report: 500rpm
